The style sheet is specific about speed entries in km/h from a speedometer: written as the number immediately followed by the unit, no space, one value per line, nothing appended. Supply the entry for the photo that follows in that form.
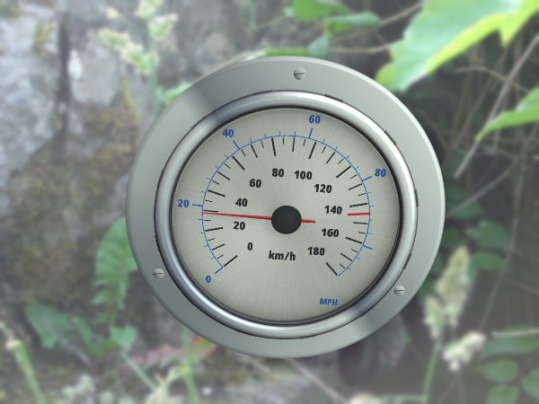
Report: 30km/h
